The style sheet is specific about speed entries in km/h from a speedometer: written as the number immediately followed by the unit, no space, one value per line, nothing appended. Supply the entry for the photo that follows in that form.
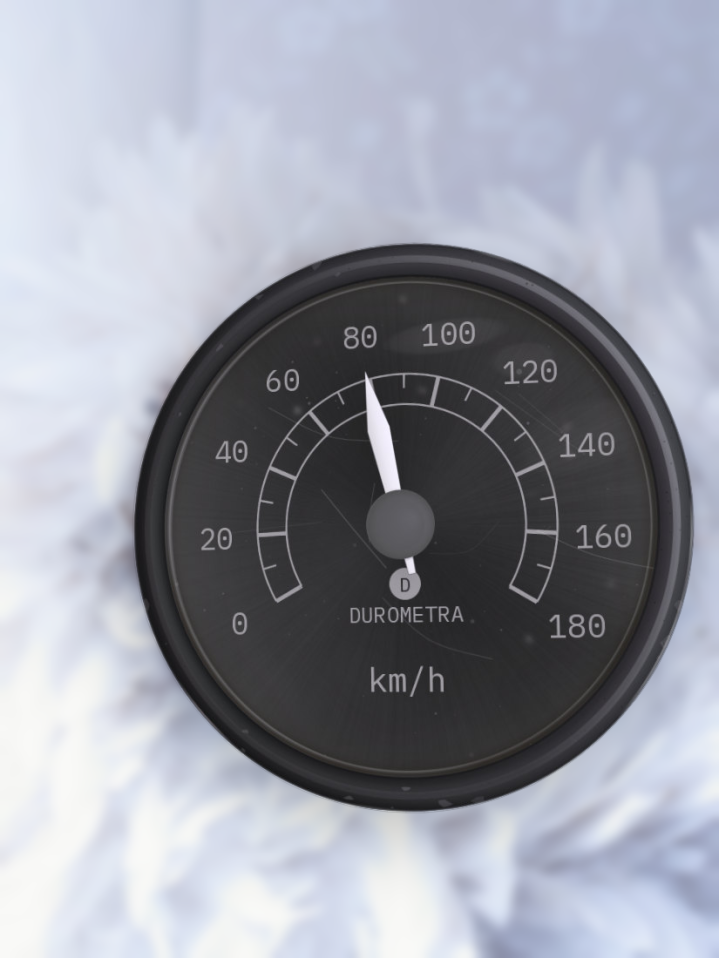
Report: 80km/h
